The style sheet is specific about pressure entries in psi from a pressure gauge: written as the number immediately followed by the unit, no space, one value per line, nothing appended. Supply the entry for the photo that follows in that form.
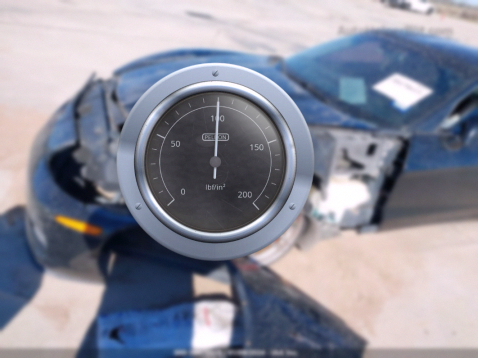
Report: 100psi
